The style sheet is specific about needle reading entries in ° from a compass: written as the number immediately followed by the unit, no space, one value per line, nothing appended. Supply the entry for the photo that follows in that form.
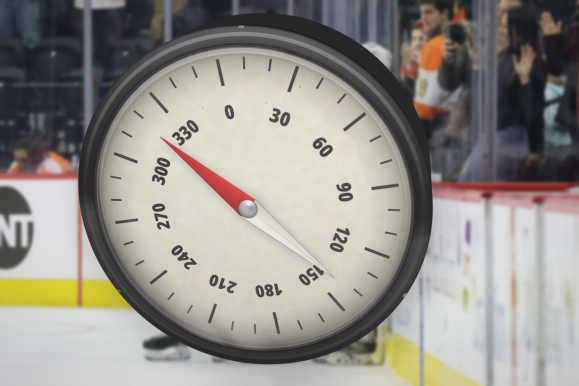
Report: 320°
